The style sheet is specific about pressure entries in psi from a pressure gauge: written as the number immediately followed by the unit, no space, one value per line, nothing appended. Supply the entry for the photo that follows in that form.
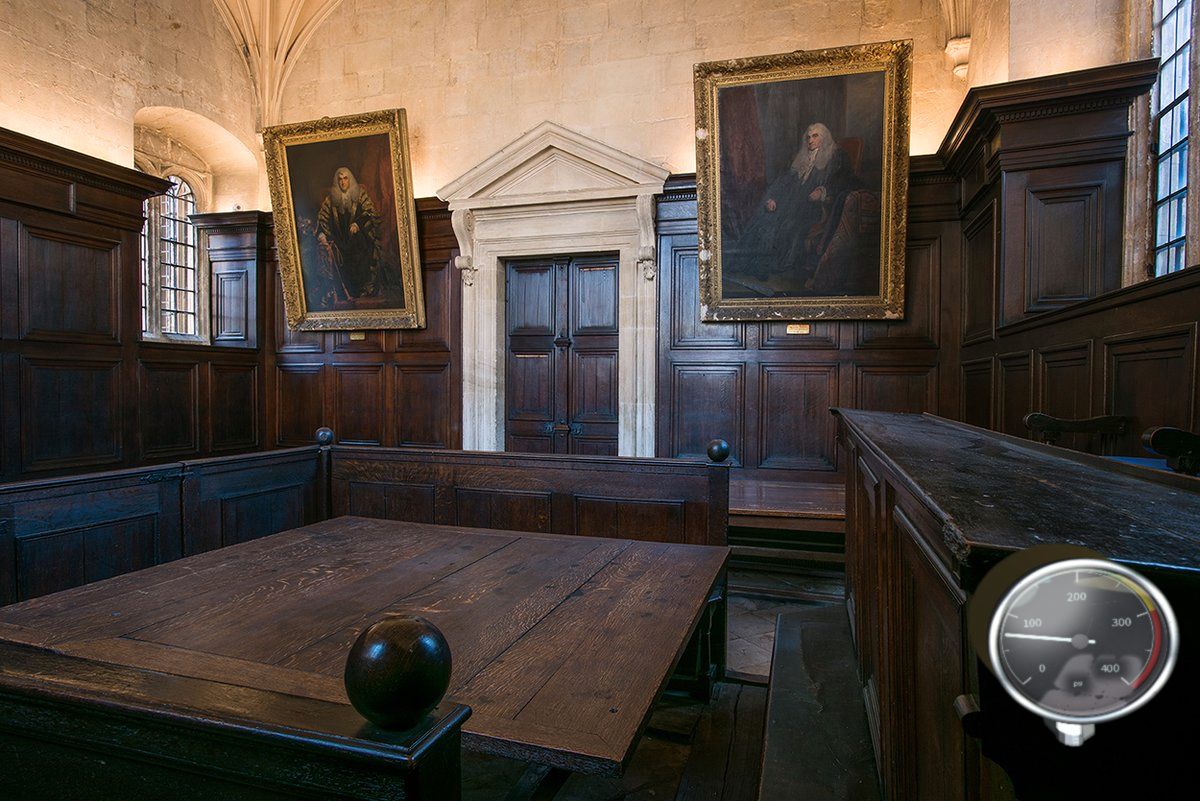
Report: 75psi
